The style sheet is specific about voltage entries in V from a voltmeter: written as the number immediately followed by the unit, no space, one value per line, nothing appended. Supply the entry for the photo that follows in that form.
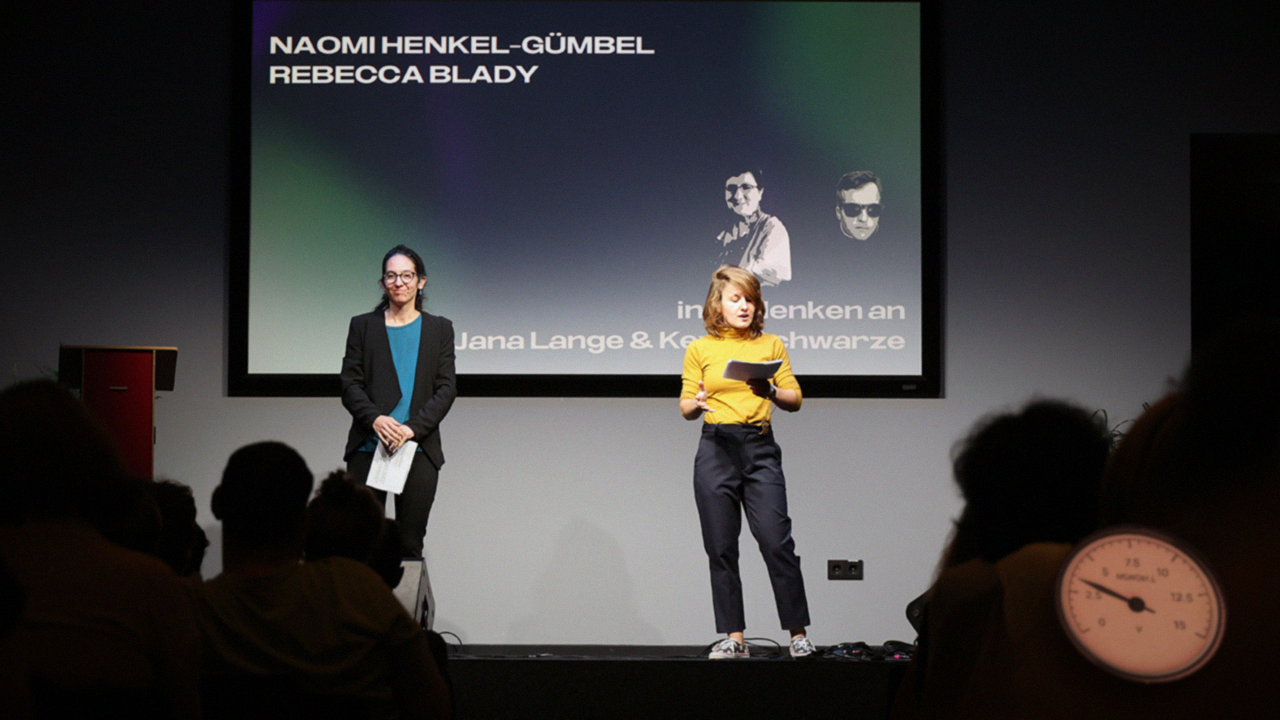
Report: 3.5V
